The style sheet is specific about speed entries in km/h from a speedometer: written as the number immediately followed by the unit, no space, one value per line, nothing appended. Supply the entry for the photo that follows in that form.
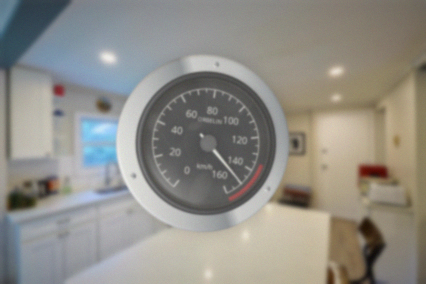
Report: 150km/h
